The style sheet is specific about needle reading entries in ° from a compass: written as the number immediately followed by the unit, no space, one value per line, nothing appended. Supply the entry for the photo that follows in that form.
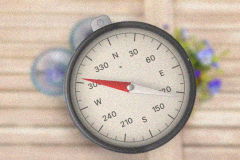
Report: 305°
